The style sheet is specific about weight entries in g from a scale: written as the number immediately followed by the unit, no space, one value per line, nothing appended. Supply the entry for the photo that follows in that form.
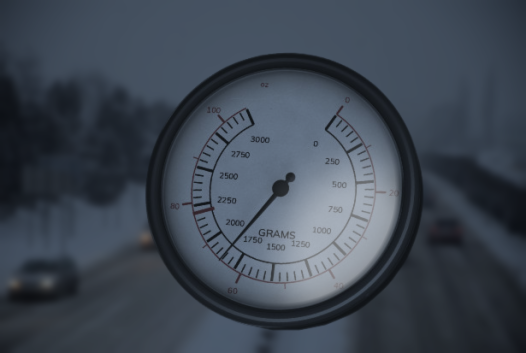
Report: 1850g
